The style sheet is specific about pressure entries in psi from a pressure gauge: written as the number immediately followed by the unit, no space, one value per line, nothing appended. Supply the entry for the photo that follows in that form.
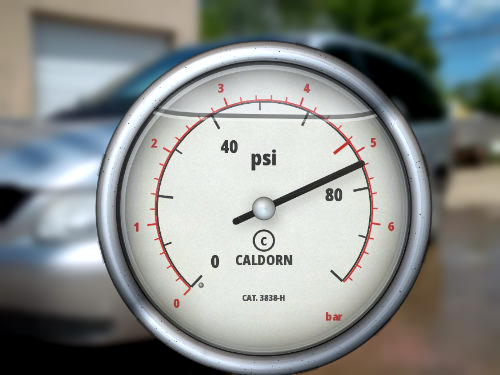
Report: 75psi
